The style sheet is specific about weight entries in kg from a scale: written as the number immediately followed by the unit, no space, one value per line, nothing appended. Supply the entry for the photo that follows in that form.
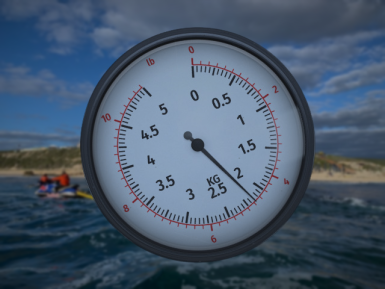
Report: 2.15kg
